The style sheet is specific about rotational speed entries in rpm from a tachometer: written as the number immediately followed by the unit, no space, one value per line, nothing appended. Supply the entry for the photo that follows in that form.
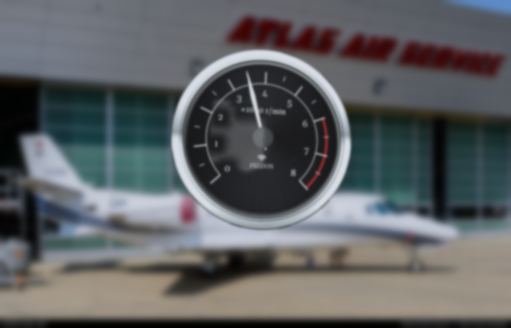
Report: 3500rpm
